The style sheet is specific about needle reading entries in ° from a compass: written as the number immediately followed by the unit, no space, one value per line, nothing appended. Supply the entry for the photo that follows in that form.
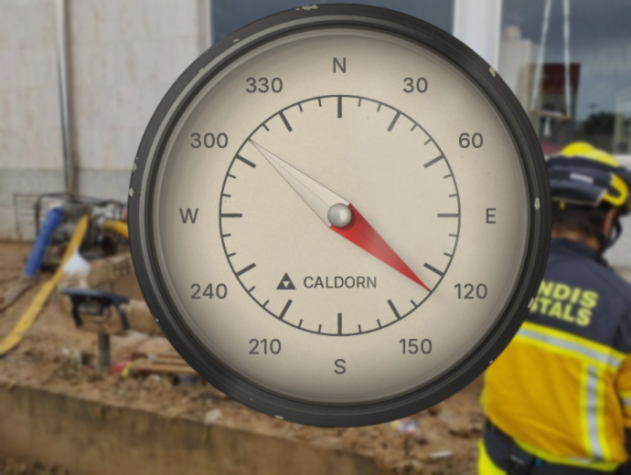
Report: 130°
